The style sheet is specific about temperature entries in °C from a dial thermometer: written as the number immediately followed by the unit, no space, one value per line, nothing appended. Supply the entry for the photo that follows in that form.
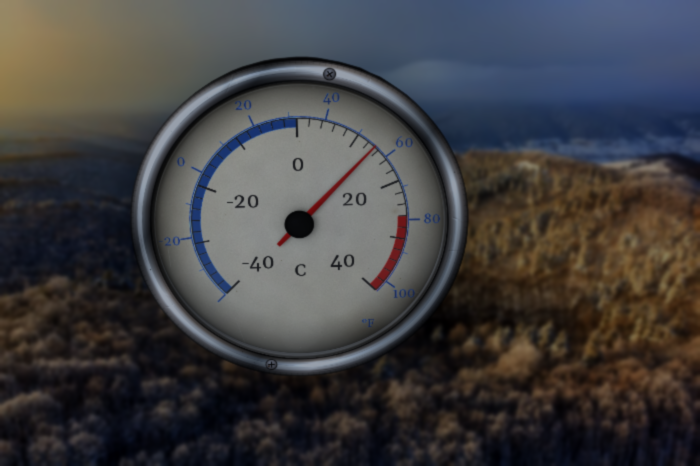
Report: 13°C
